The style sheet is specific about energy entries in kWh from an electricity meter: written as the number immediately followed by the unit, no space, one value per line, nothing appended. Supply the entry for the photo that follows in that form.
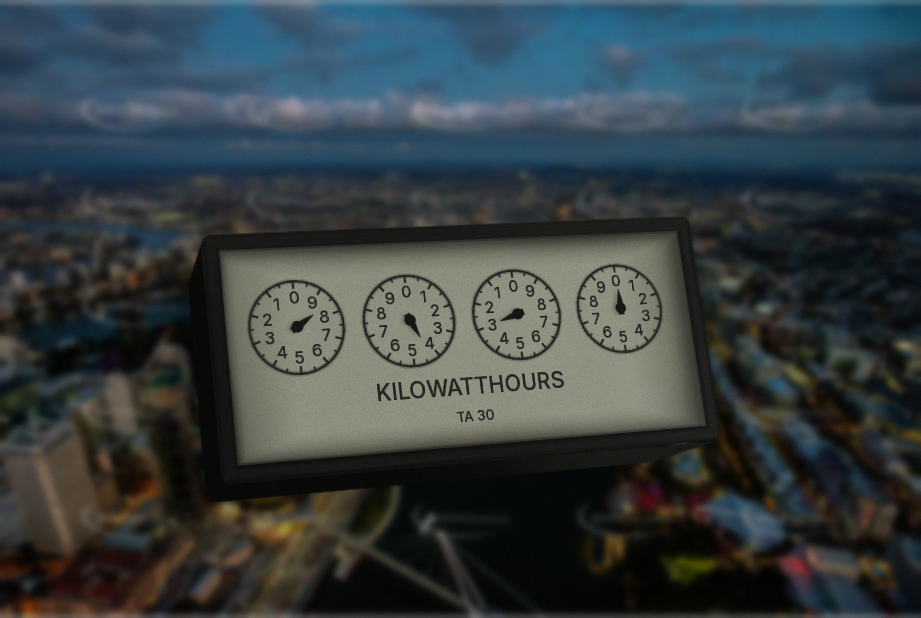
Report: 8430kWh
